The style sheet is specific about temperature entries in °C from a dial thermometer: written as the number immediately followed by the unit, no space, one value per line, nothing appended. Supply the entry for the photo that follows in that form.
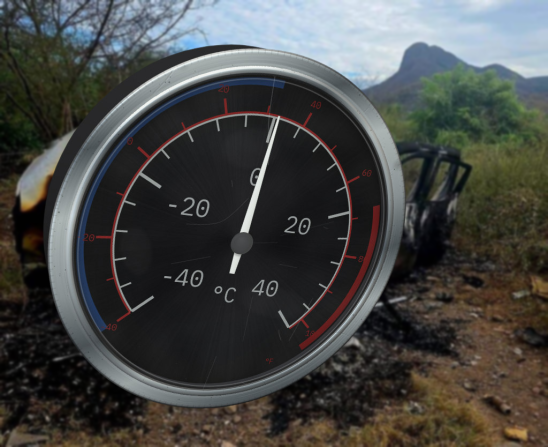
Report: 0°C
